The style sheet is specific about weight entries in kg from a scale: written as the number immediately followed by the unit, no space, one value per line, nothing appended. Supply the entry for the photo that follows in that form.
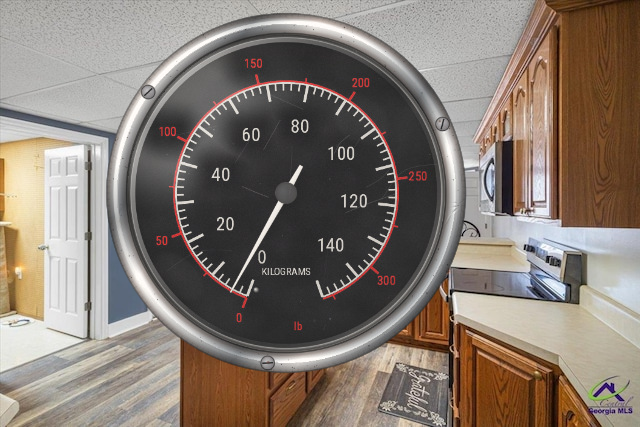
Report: 4kg
